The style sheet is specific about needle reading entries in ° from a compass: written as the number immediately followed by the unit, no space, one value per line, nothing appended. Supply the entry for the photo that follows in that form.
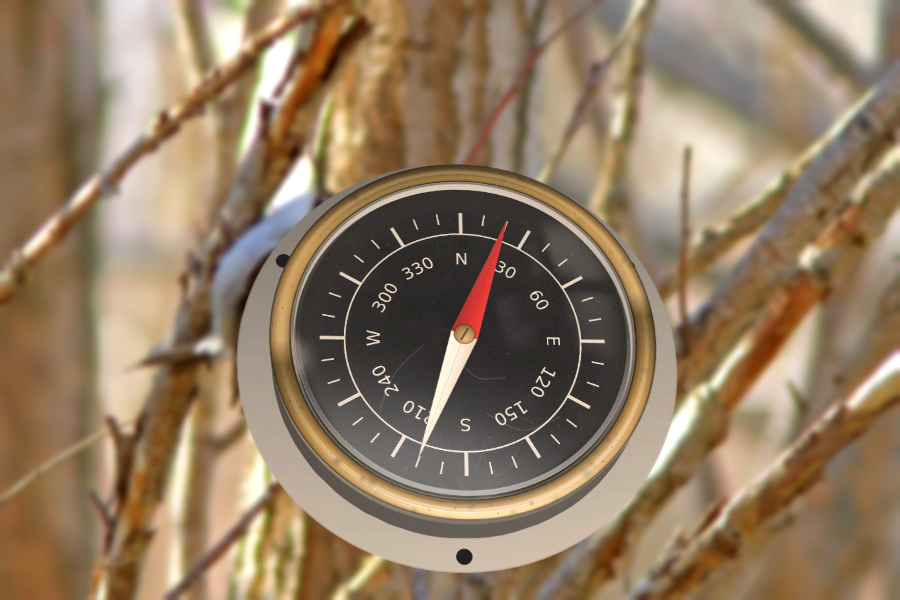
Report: 20°
